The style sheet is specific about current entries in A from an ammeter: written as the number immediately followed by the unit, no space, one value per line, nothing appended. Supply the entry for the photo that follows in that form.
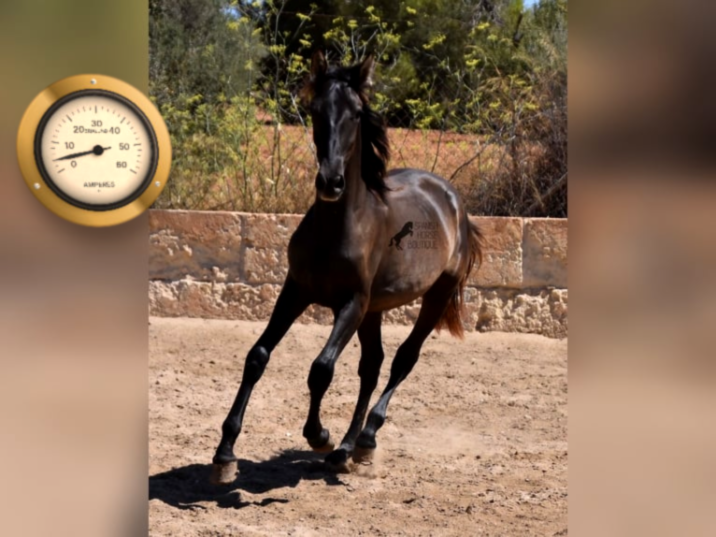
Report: 4A
